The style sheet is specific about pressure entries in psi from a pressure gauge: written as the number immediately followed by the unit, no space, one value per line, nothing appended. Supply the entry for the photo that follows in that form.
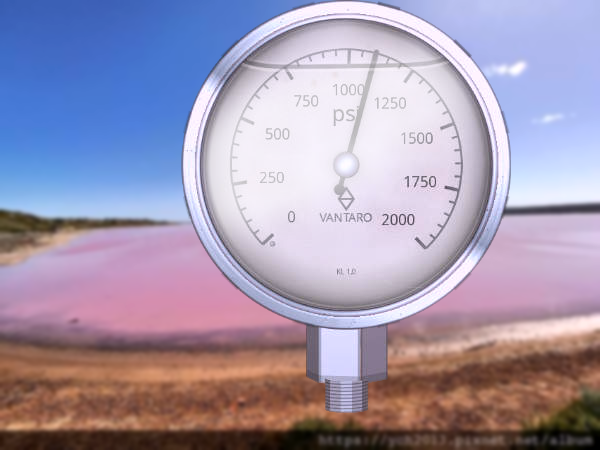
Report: 1100psi
